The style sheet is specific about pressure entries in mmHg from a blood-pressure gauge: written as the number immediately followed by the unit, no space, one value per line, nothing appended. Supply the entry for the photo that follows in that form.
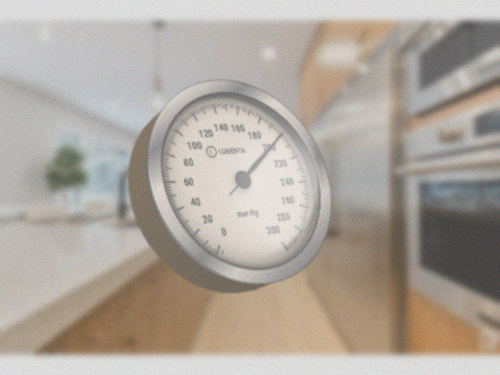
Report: 200mmHg
